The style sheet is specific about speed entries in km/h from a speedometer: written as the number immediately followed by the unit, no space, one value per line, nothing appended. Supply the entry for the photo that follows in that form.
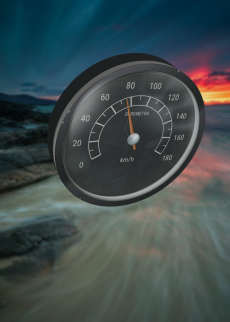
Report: 75km/h
